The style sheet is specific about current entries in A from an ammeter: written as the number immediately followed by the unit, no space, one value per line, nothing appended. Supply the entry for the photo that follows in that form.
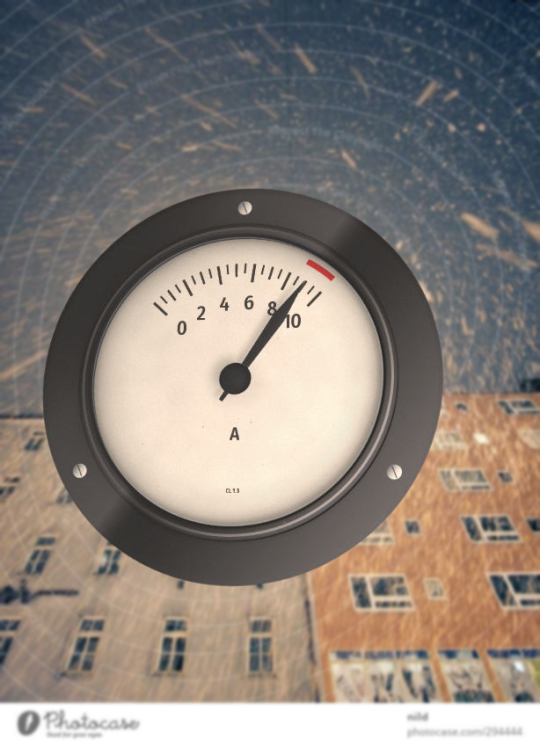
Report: 9A
